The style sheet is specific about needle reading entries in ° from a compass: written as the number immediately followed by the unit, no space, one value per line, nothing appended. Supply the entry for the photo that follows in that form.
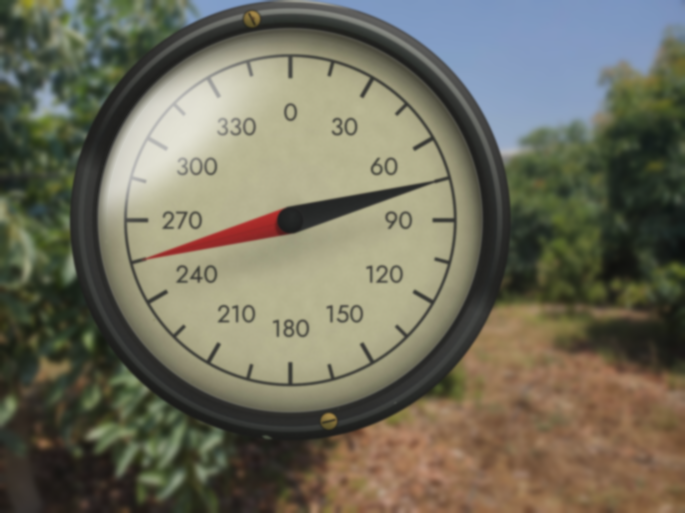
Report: 255°
